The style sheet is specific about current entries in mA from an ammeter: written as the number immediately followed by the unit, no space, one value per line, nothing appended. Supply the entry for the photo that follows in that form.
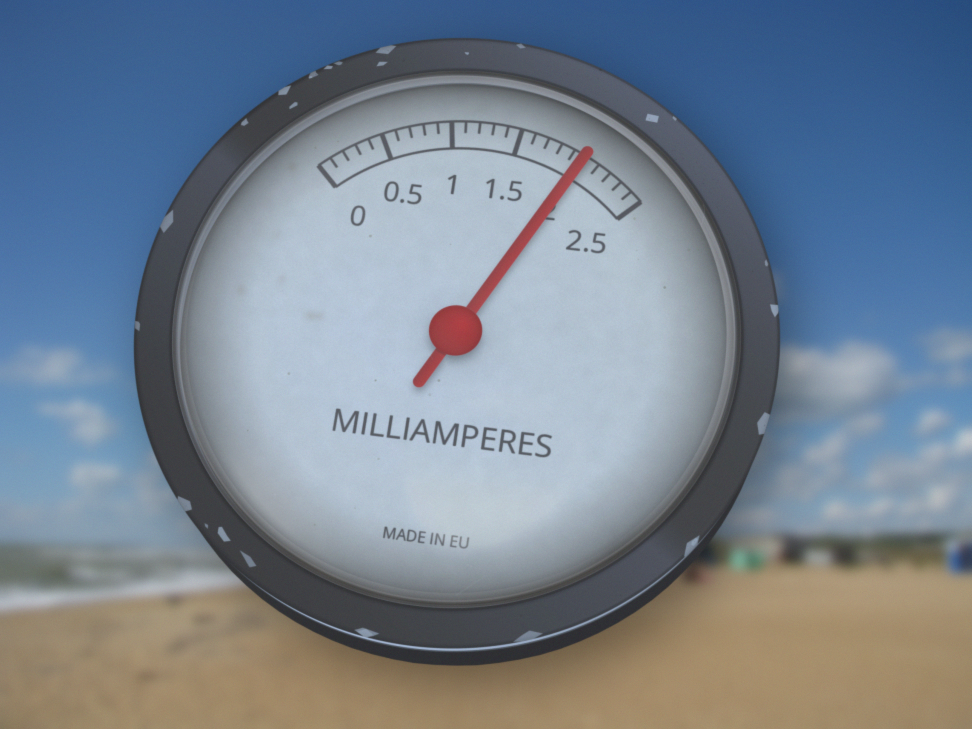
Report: 2mA
